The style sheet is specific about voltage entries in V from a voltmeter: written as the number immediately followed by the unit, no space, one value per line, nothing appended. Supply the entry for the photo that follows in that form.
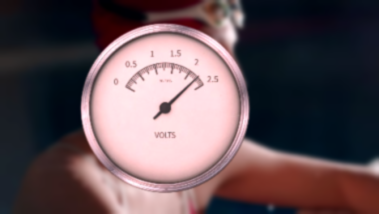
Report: 2.25V
